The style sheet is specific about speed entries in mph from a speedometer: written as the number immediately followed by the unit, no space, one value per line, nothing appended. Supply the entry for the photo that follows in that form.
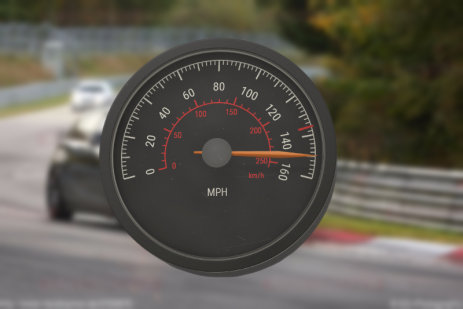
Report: 150mph
